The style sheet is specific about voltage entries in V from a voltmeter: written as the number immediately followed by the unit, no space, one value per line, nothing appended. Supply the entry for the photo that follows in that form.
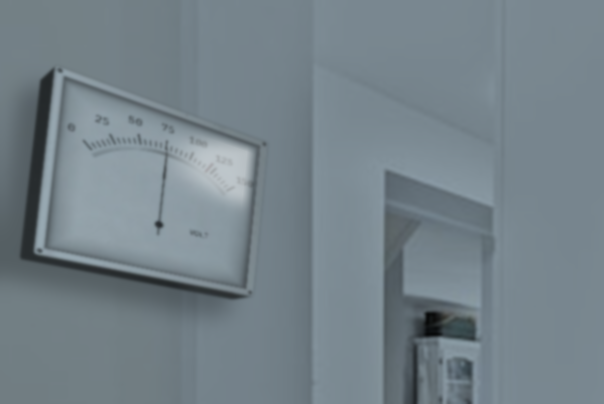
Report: 75V
